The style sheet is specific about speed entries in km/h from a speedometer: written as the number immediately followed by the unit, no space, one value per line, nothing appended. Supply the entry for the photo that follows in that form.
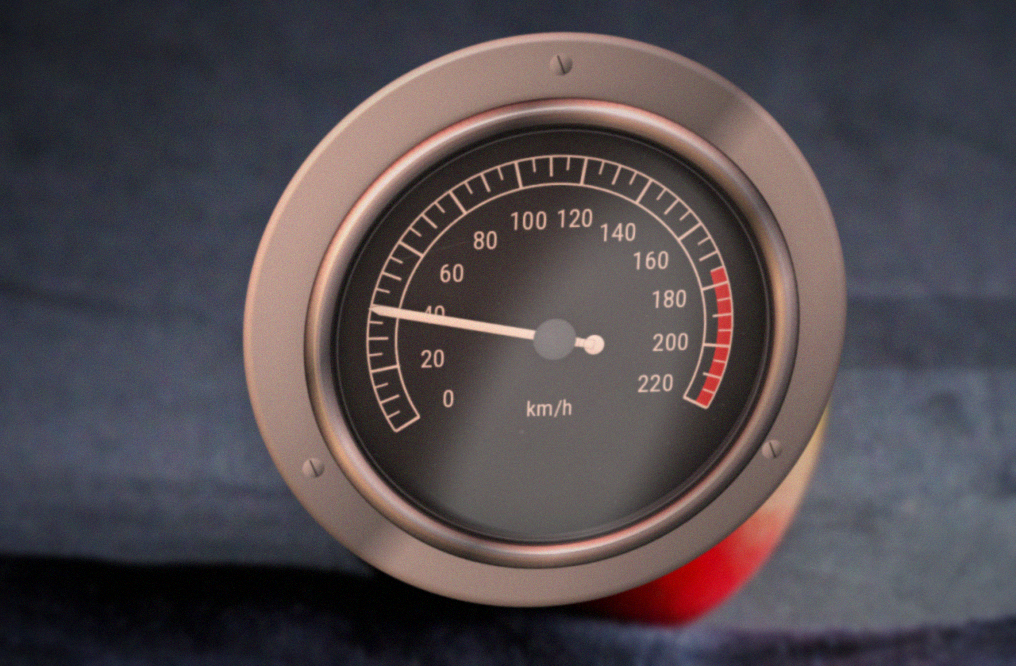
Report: 40km/h
